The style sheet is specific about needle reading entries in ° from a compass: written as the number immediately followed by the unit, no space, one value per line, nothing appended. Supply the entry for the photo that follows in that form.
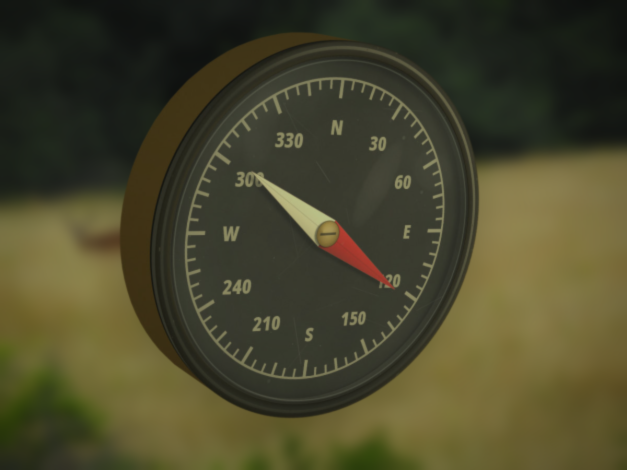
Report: 122.5°
